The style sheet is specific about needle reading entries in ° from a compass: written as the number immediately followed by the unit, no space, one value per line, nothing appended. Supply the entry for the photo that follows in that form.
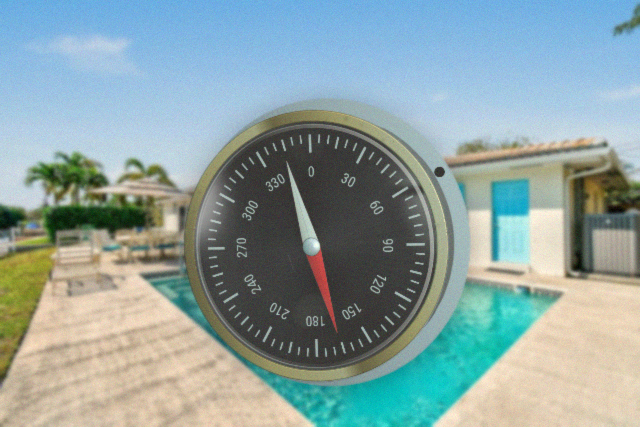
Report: 165°
